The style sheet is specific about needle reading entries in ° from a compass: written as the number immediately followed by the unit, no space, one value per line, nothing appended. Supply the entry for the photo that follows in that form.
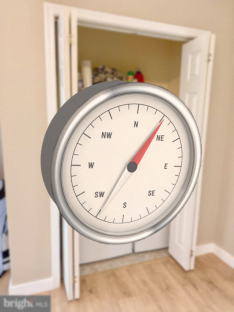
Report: 30°
